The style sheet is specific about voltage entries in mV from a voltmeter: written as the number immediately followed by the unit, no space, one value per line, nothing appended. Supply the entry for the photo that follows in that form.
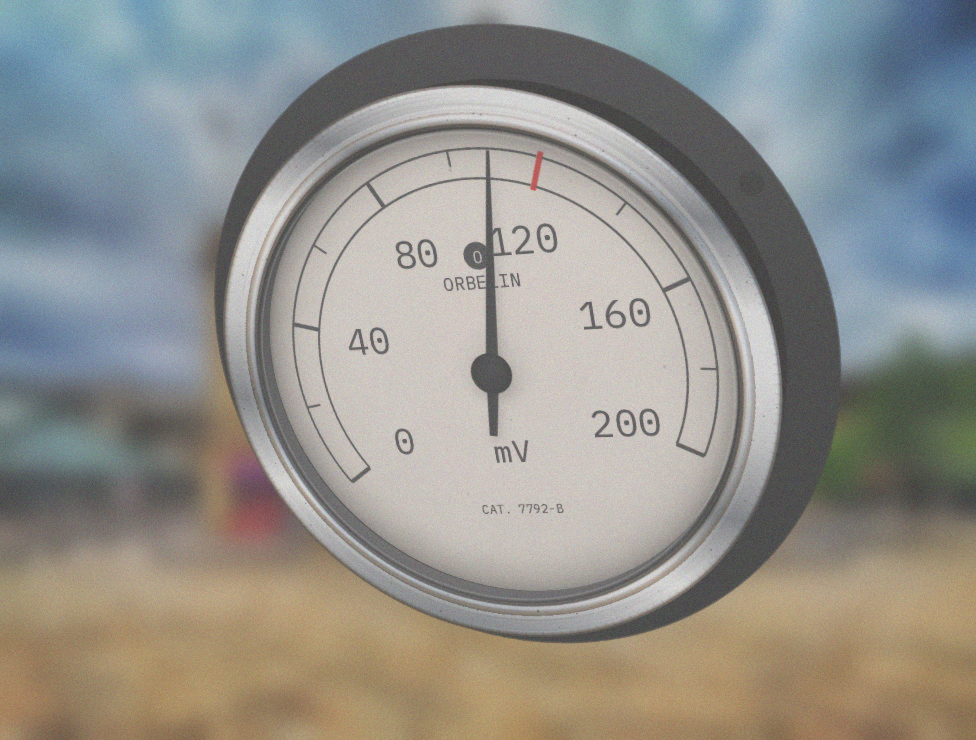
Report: 110mV
